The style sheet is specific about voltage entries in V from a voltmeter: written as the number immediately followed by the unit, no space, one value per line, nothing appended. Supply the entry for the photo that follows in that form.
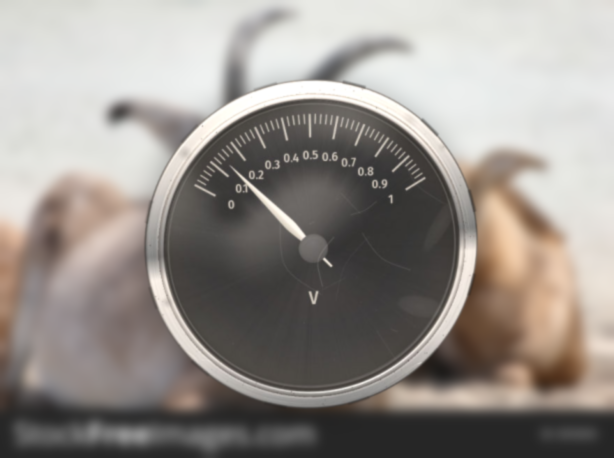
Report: 0.14V
